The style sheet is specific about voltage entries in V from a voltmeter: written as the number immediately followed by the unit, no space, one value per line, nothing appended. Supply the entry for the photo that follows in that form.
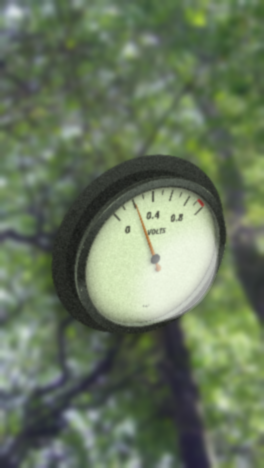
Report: 0.2V
